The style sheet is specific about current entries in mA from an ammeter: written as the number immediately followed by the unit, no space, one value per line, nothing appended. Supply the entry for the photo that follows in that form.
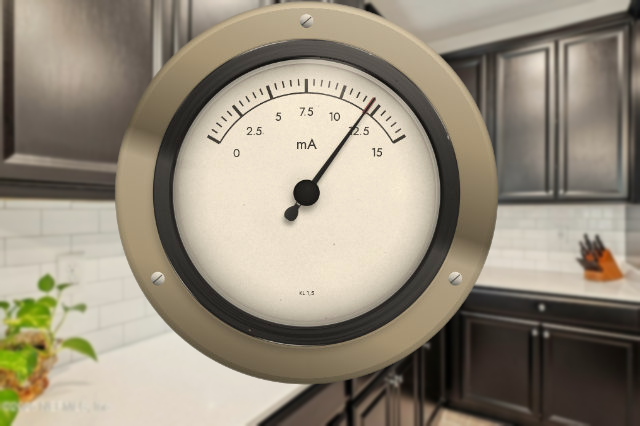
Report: 12mA
